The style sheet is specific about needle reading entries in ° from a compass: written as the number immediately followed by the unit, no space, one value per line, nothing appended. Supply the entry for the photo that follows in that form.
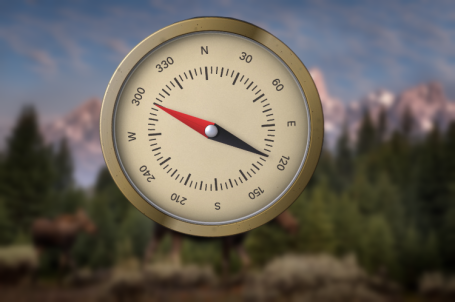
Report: 300°
